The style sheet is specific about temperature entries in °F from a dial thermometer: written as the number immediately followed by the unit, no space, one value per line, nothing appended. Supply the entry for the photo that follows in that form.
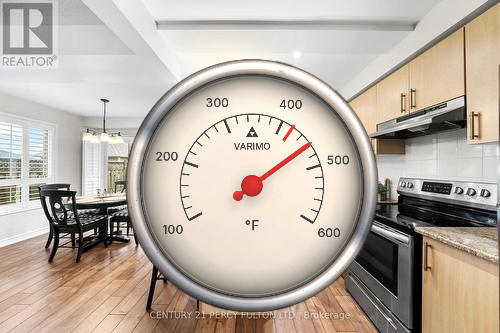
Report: 460°F
